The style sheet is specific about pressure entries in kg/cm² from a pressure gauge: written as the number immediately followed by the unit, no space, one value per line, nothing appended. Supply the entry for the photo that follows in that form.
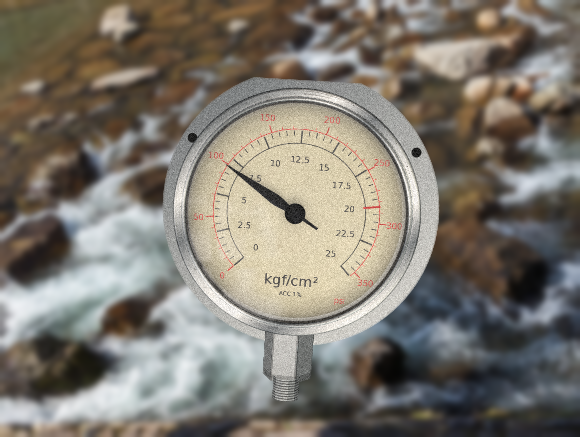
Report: 7kg/cm²
